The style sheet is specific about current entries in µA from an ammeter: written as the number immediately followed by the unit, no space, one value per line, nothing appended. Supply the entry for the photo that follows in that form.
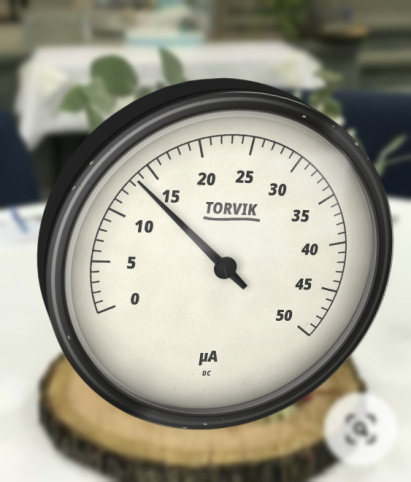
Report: 13.5µA
